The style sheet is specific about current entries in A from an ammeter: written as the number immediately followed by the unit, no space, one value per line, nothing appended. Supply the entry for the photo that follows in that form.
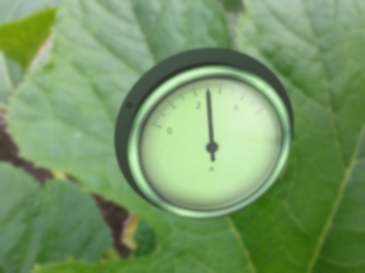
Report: 2.5A
